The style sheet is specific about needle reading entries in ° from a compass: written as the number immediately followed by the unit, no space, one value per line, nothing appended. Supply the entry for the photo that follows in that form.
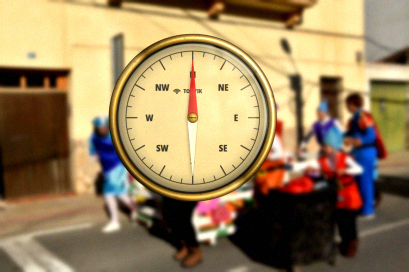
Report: 0°
